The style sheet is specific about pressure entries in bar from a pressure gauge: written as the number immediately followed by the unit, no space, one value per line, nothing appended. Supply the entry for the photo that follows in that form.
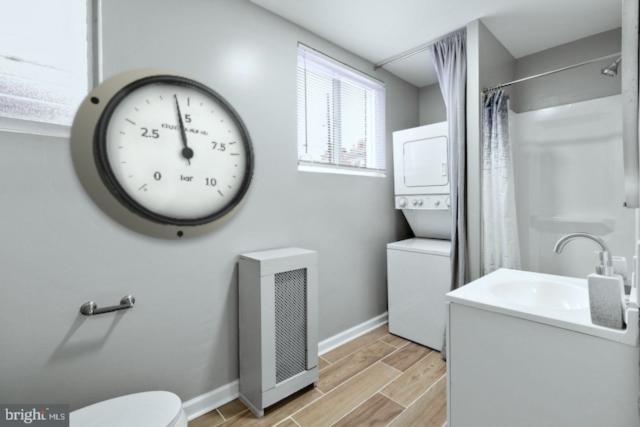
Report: 4.5bar
